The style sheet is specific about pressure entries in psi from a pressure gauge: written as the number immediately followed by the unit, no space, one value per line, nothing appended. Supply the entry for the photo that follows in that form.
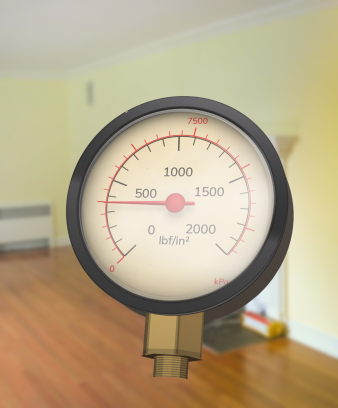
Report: 350psi
